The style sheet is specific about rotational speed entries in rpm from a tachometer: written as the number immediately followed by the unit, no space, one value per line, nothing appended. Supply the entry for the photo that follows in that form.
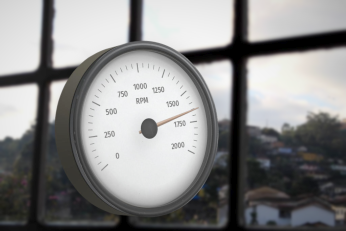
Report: 1650rpm
